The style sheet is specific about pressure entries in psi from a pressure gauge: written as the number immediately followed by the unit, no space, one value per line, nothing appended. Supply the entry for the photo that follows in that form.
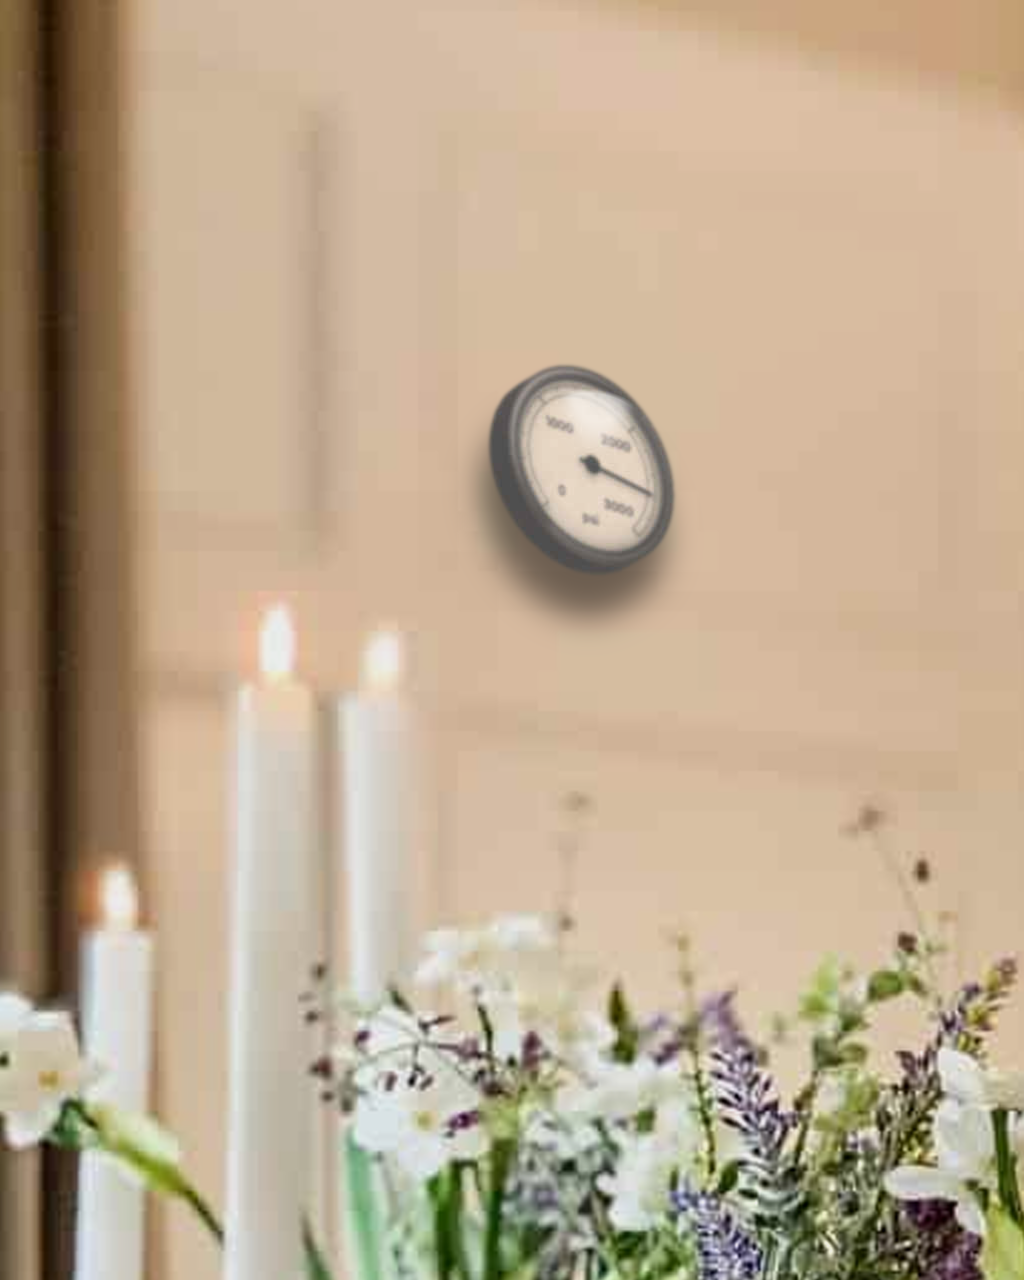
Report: 2600psi
